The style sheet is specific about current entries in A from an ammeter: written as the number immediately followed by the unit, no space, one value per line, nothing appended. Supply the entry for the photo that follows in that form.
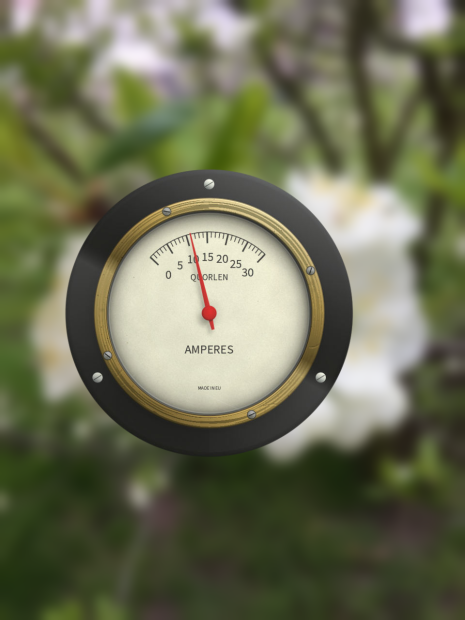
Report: 11A
